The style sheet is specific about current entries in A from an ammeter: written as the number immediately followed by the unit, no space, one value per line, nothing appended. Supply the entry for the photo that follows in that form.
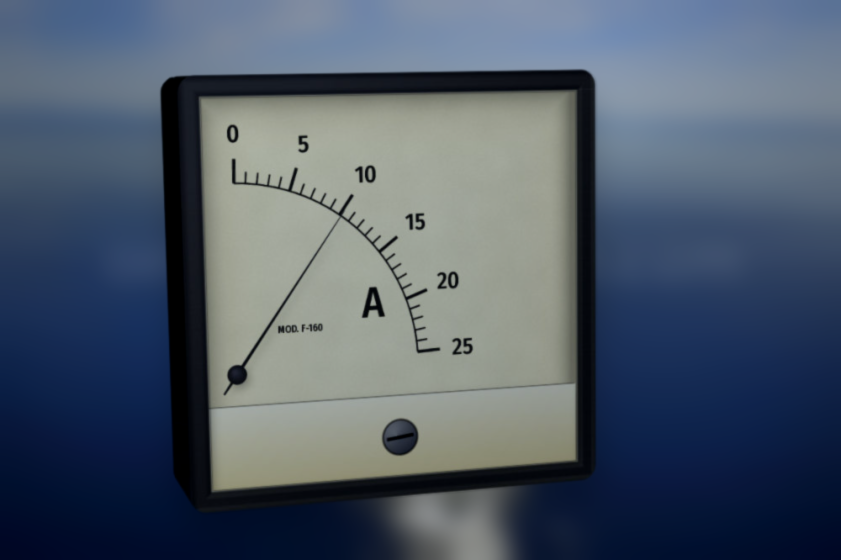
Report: 10A
